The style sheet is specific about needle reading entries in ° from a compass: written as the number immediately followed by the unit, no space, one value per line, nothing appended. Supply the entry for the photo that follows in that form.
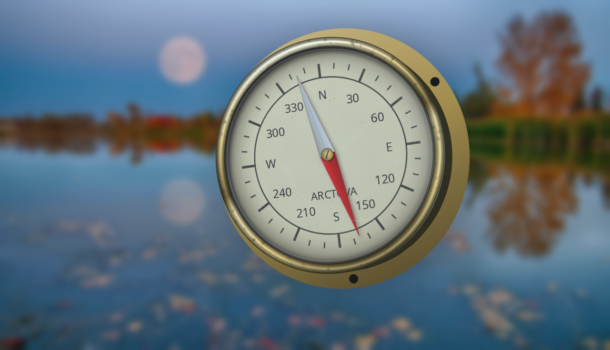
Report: 165°
